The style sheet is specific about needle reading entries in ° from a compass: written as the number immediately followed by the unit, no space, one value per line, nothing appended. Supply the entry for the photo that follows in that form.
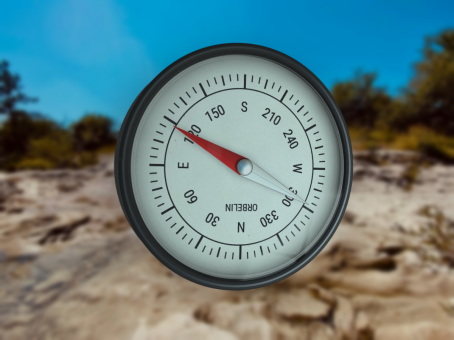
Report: 117.5°
